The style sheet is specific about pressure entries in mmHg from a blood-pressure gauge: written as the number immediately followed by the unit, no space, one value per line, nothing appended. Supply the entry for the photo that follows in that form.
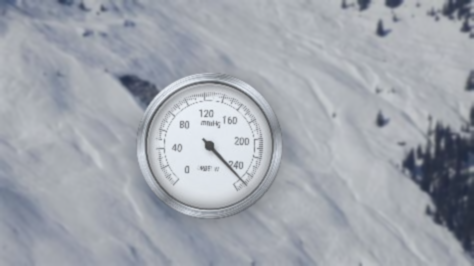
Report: 250mmHg
